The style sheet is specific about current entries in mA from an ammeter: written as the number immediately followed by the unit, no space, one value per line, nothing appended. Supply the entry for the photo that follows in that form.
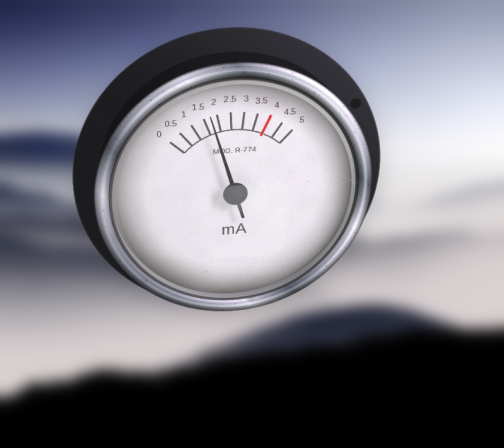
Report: 1.75mA
